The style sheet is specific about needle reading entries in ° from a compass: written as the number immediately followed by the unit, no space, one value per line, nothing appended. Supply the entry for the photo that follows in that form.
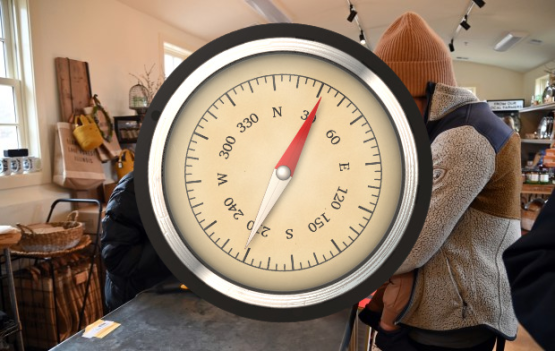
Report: 32.5°
